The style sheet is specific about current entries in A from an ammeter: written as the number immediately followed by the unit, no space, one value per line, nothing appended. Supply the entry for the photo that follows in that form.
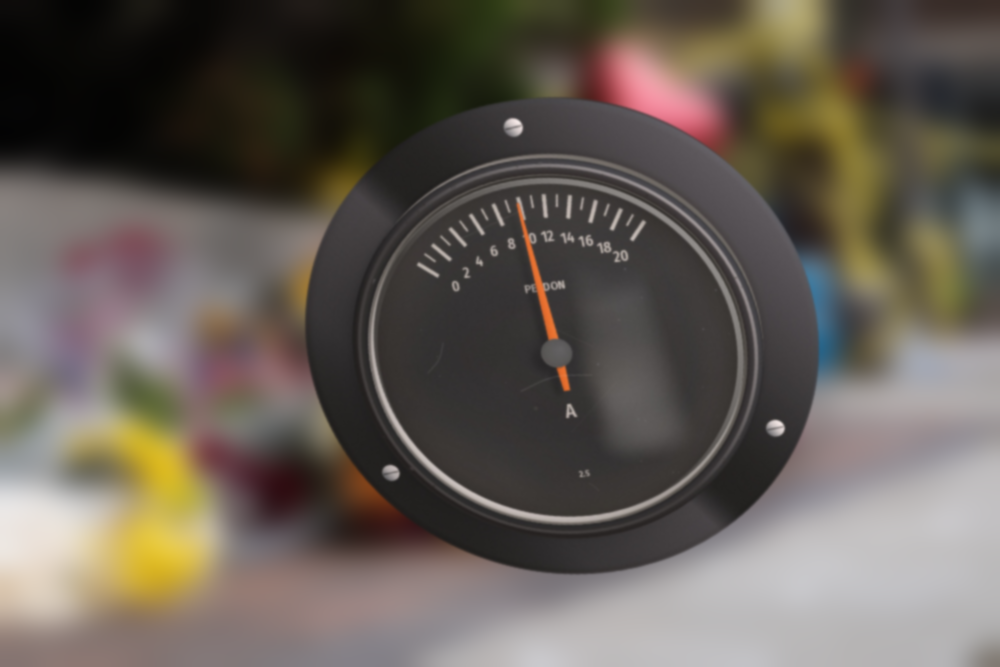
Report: 10A
